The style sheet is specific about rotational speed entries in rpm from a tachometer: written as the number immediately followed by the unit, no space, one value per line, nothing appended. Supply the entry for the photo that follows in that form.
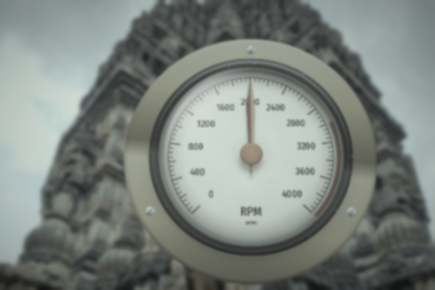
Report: 2000rpm
